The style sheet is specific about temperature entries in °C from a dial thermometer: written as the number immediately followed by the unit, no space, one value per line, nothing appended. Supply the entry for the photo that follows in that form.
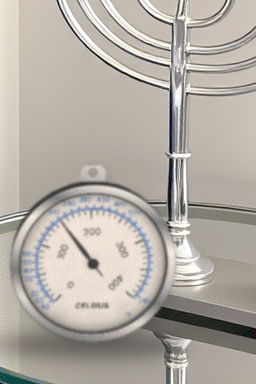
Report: 150°C
